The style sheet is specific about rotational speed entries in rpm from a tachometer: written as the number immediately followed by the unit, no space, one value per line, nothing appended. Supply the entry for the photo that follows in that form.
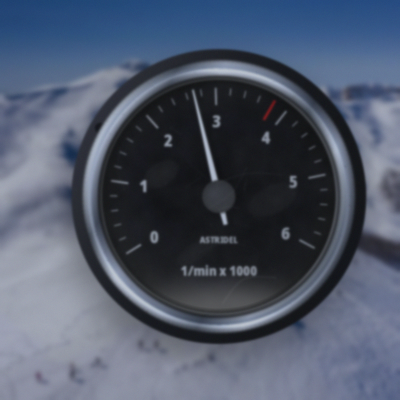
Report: 2700rpm
